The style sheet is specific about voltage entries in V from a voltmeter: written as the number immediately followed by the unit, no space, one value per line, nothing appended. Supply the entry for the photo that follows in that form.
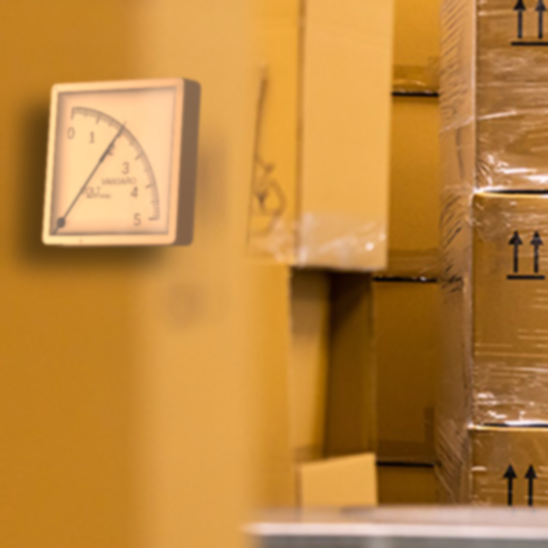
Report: 2V
